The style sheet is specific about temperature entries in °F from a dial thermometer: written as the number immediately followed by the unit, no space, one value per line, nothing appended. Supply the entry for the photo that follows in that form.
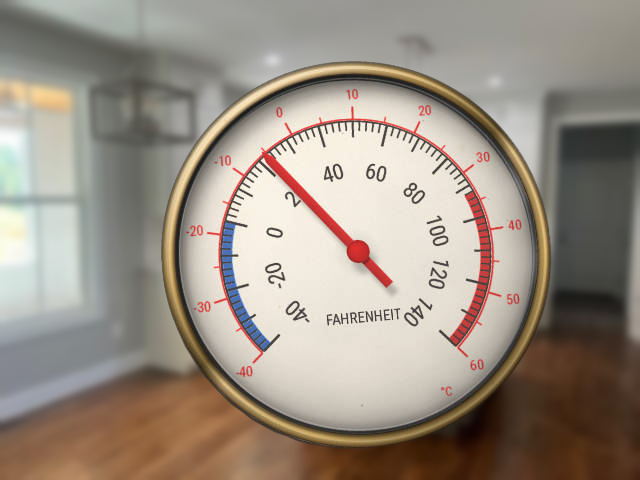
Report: 22°F
